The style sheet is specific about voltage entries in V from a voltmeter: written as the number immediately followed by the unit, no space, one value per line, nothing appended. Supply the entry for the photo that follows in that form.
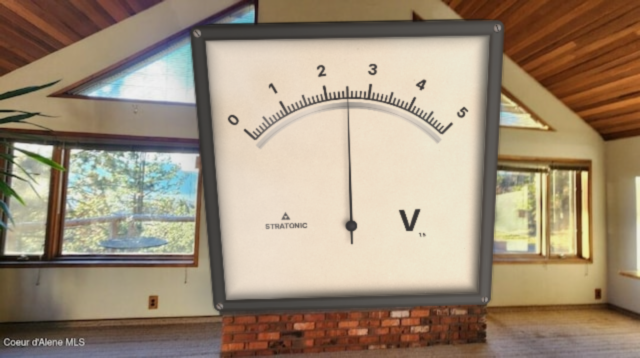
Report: 2.5V
